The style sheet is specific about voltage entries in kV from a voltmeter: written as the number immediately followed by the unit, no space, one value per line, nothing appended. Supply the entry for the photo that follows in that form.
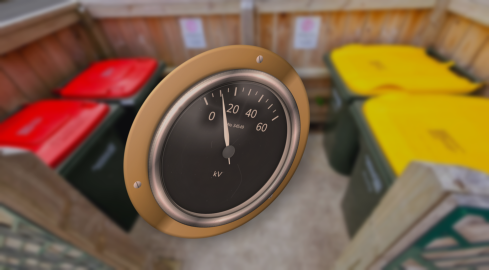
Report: 10kV
